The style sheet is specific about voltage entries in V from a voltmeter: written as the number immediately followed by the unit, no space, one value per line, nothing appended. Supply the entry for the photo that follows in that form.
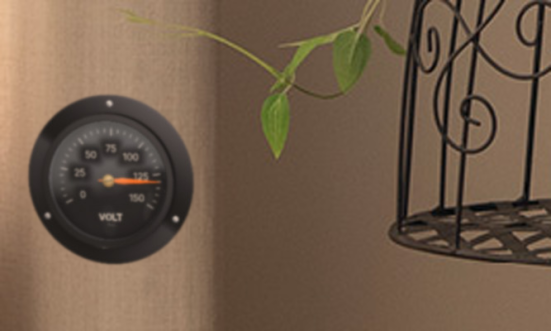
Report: 130V
